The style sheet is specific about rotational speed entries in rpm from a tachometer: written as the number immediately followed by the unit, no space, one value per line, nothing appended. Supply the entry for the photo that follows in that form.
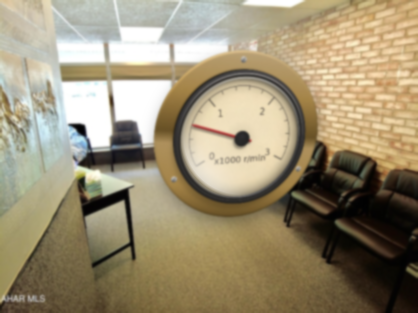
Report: 600rpm
